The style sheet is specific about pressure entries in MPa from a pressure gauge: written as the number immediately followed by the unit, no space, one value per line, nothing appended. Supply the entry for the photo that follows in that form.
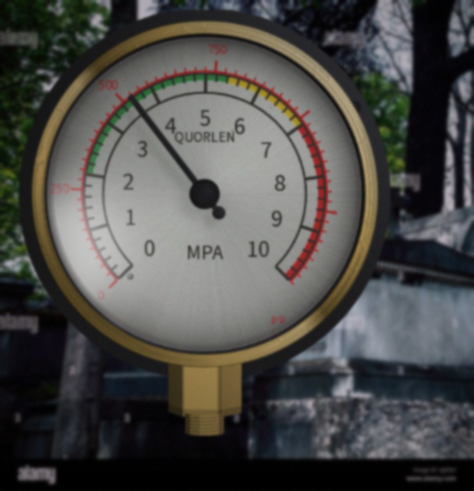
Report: 3.6MPa
